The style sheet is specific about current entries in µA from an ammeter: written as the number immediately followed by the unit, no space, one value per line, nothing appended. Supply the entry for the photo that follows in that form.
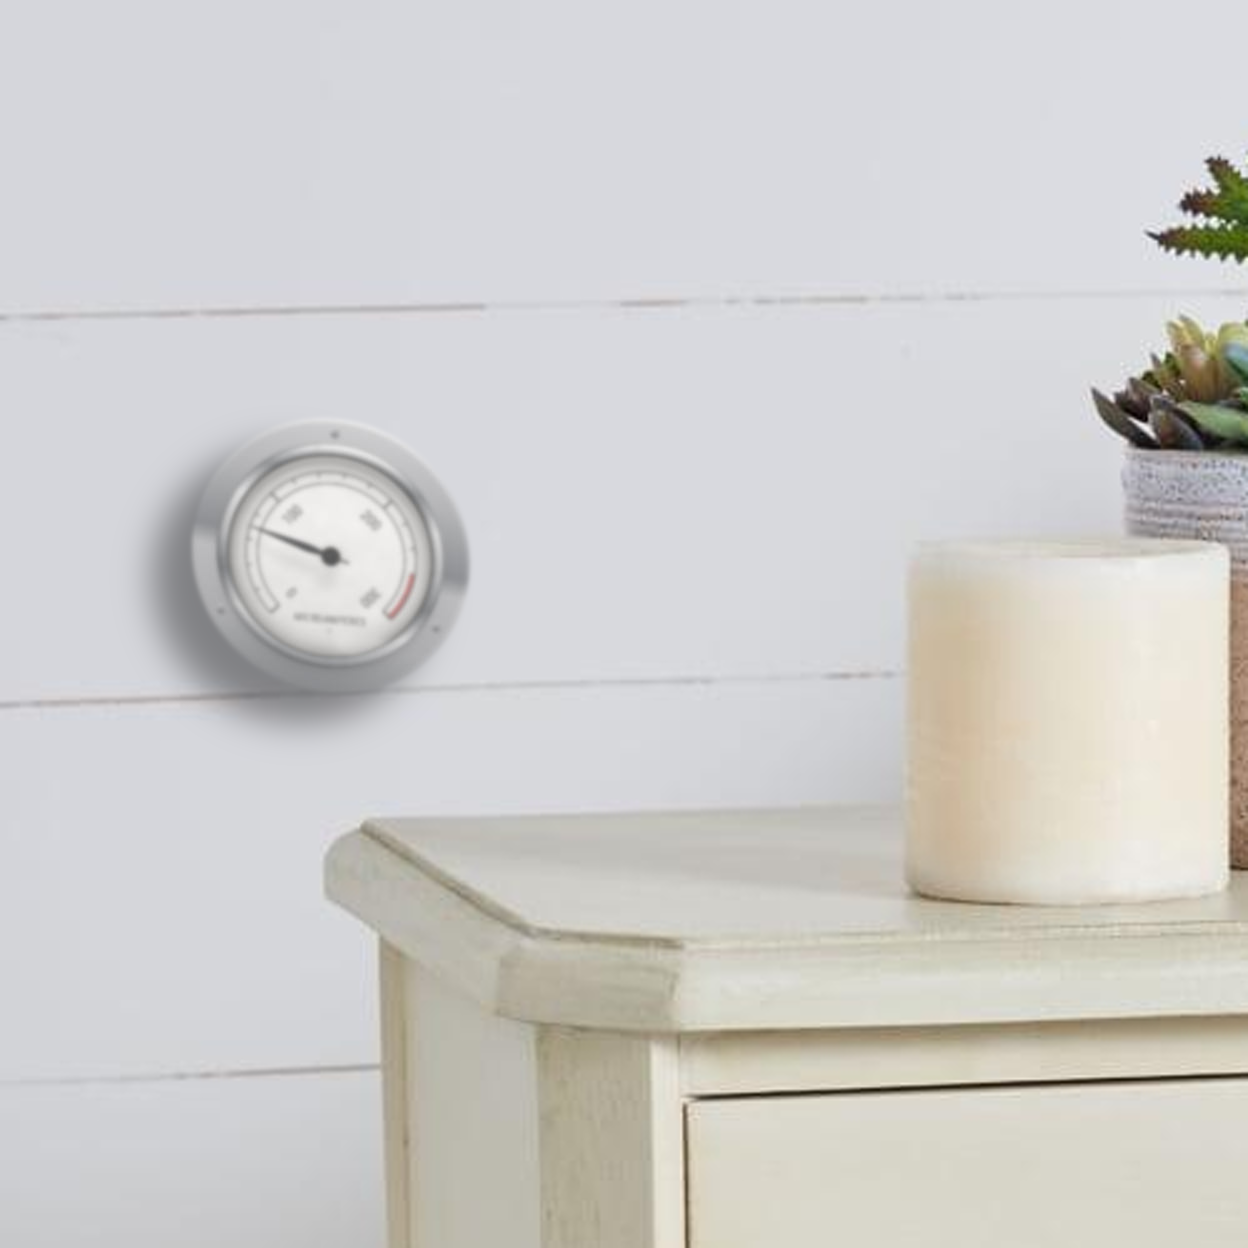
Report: 70µA
